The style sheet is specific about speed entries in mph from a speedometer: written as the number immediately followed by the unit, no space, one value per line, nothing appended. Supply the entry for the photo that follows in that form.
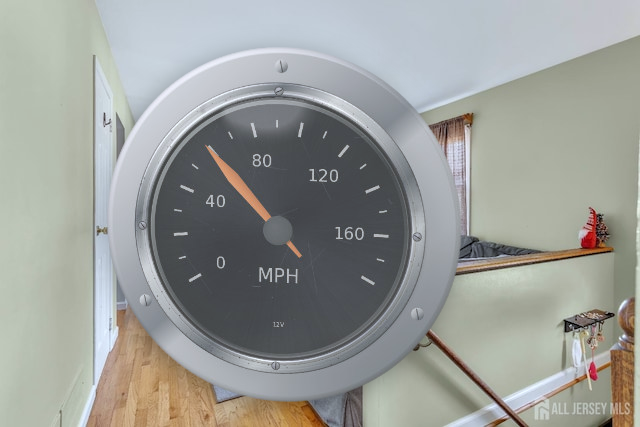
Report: 60mph
